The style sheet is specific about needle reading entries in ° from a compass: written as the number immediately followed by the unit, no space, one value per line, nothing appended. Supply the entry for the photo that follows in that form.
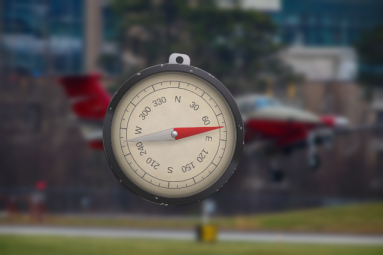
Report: 75°
